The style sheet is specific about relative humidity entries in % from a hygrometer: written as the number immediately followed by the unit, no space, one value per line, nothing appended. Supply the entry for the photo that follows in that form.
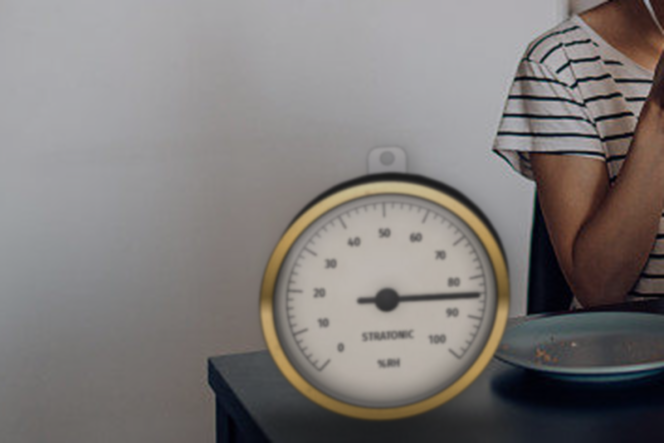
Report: 84%
